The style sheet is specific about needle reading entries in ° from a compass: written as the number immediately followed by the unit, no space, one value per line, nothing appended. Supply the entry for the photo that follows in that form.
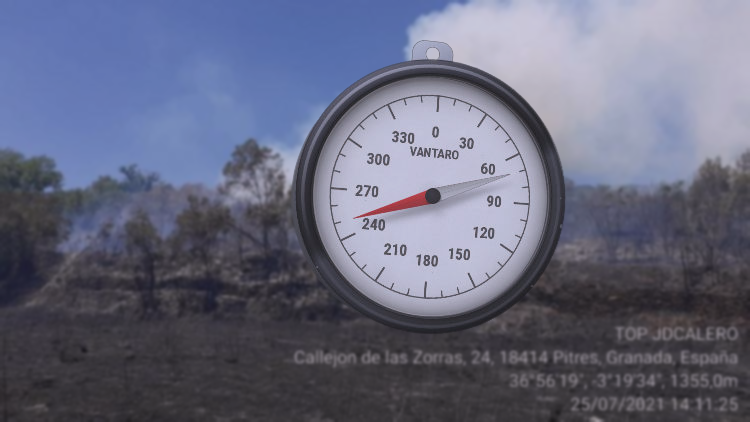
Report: 250°
